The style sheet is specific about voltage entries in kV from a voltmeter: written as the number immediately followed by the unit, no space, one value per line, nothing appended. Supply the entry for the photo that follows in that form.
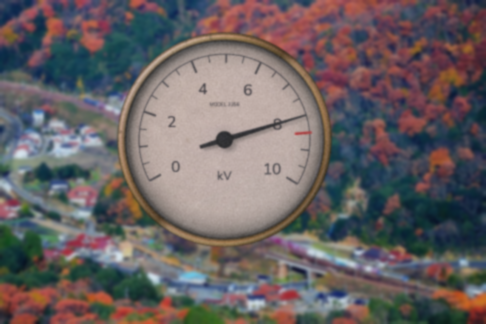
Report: 8kV
